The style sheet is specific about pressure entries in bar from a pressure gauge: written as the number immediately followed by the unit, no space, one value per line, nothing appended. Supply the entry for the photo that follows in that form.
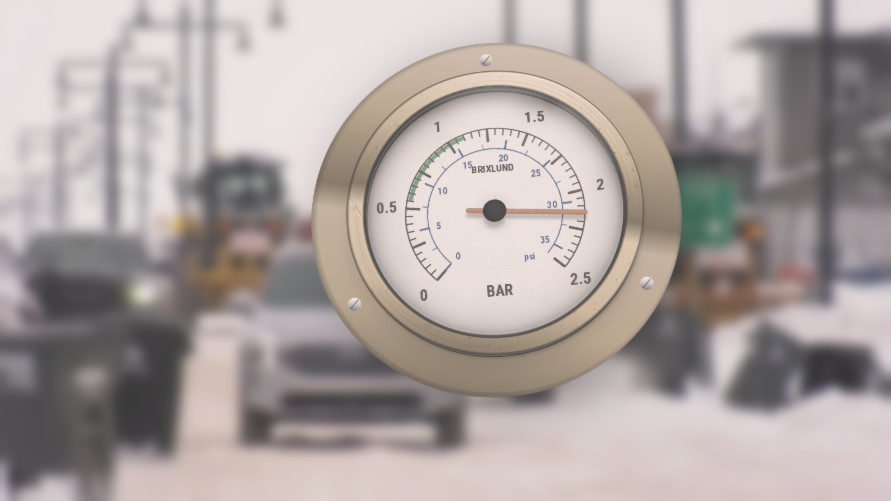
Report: 2.15bar
